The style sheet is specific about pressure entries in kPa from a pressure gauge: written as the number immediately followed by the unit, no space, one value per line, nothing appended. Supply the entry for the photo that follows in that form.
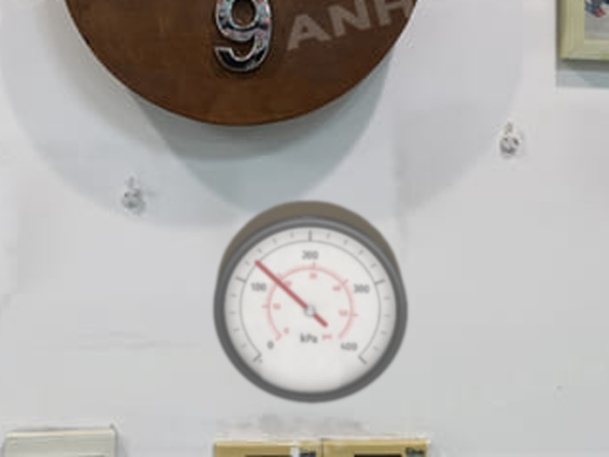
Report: 130kPa
